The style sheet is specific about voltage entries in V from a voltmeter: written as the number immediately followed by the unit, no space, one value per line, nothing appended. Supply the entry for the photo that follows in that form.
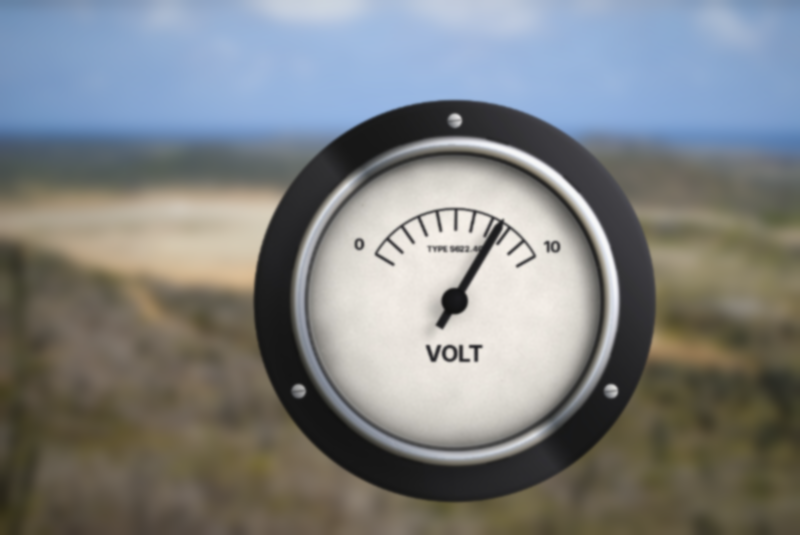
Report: 7.5V
